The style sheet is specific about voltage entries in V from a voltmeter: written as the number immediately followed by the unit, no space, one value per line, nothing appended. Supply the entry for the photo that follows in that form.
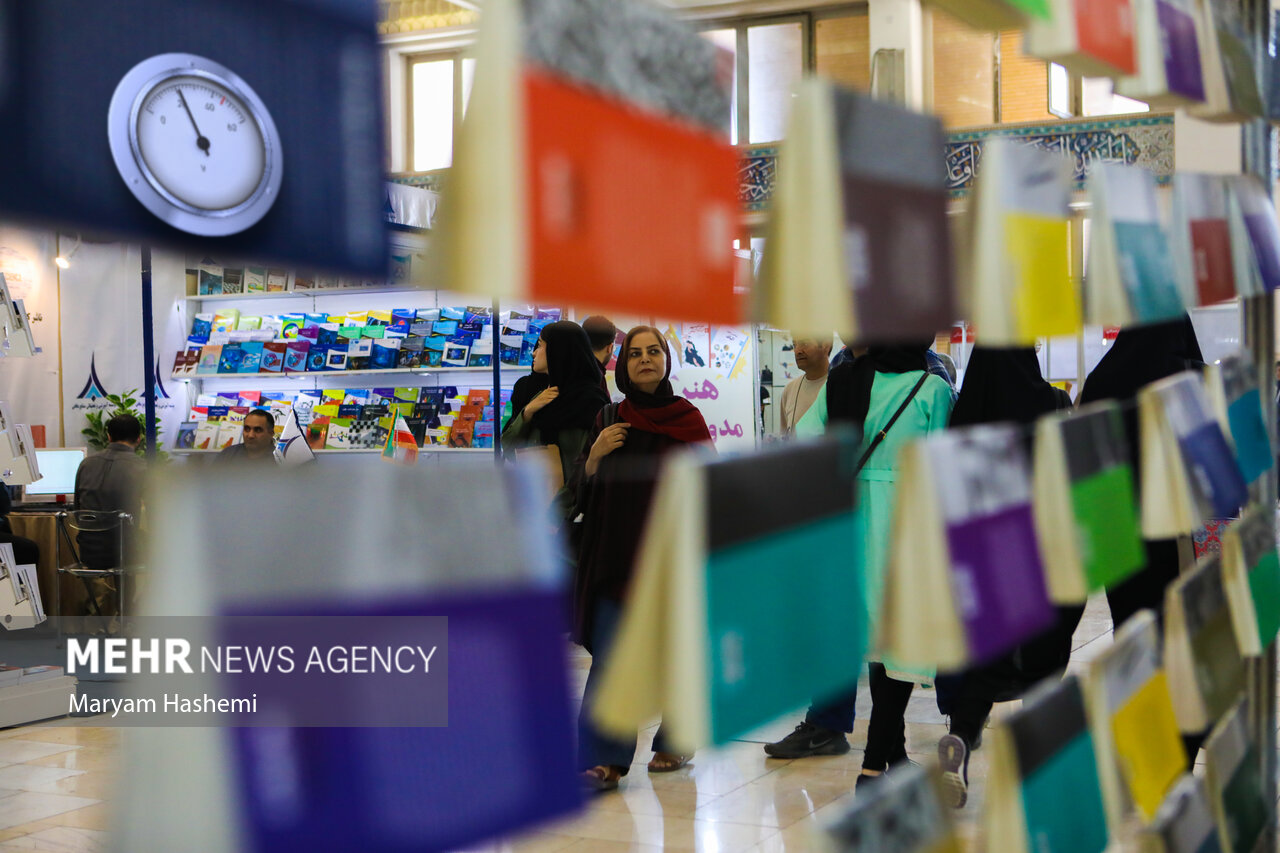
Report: 20V
